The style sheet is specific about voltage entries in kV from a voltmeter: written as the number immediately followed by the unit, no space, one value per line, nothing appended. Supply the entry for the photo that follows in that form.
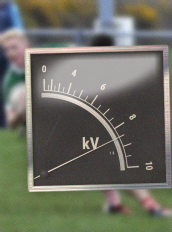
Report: 8.5kV
